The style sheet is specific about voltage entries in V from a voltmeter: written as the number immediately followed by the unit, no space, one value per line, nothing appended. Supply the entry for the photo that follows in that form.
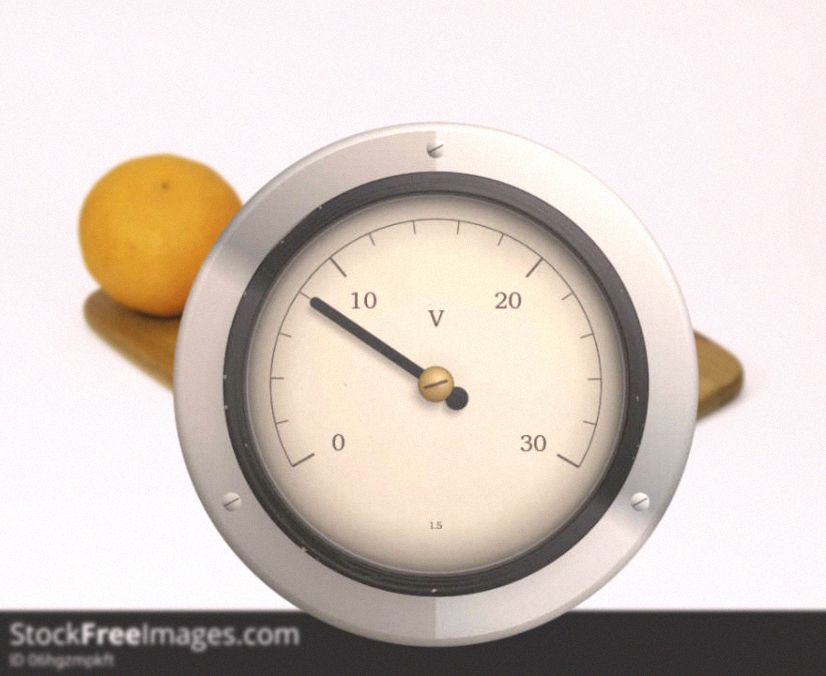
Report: 8V
